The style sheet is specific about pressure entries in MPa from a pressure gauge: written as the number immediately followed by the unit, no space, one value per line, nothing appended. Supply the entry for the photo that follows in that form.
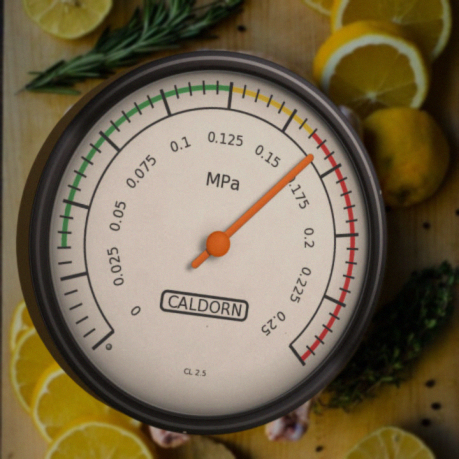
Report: 0.165MPa
